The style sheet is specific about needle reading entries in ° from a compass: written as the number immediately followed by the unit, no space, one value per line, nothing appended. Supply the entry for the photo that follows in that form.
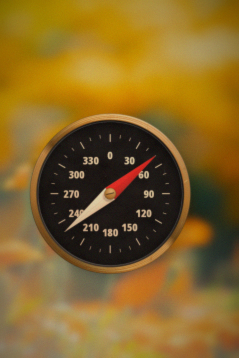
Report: 50°
